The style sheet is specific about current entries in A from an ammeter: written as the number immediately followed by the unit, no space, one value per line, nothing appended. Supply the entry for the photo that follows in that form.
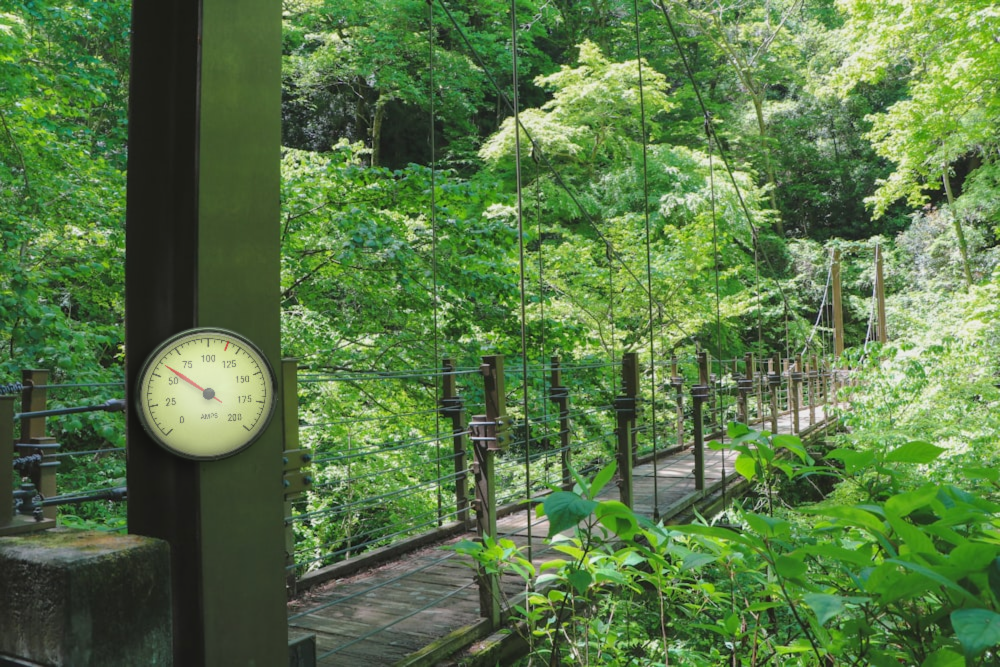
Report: 60A
